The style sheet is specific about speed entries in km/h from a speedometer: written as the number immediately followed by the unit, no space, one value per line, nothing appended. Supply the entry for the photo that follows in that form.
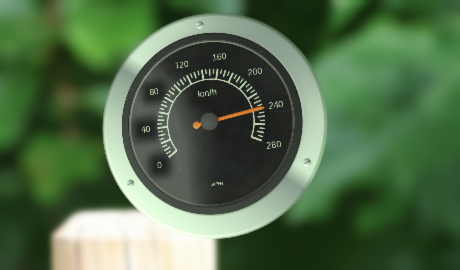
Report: 240km/h
